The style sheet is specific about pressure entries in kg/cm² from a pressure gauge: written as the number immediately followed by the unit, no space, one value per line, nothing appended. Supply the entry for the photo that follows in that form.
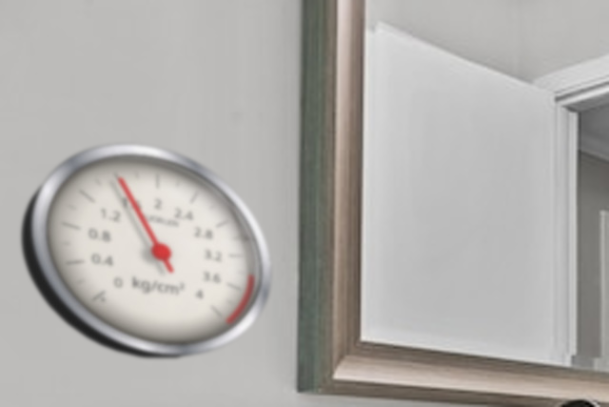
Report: 1.6kg/cm²
